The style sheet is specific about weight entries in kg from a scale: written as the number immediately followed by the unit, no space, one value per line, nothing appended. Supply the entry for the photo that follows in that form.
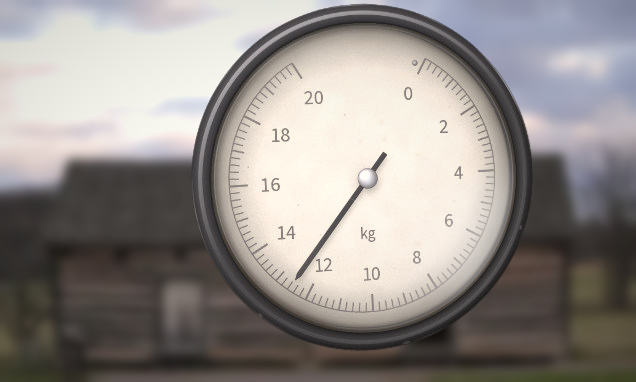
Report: 12.6kg
